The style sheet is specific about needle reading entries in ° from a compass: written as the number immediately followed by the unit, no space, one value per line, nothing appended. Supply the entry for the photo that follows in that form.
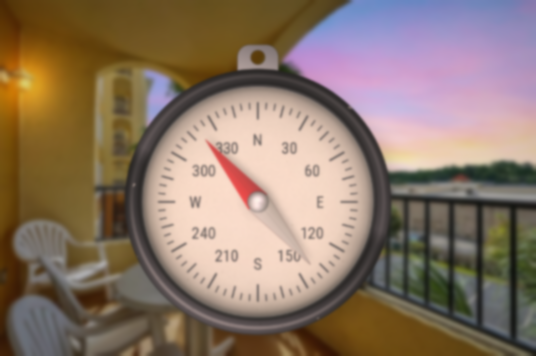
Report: 320°
